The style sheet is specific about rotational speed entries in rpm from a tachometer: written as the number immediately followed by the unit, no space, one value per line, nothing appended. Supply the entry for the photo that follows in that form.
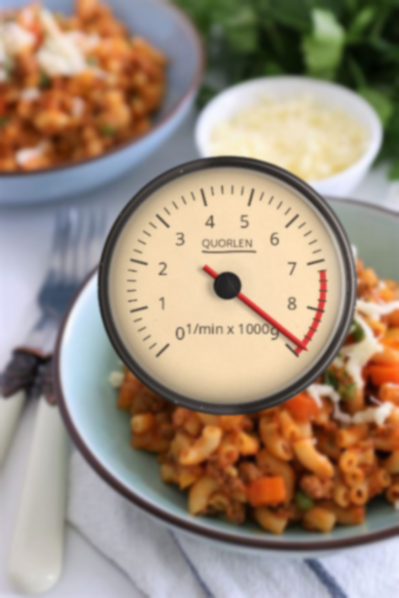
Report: 8800rpm
